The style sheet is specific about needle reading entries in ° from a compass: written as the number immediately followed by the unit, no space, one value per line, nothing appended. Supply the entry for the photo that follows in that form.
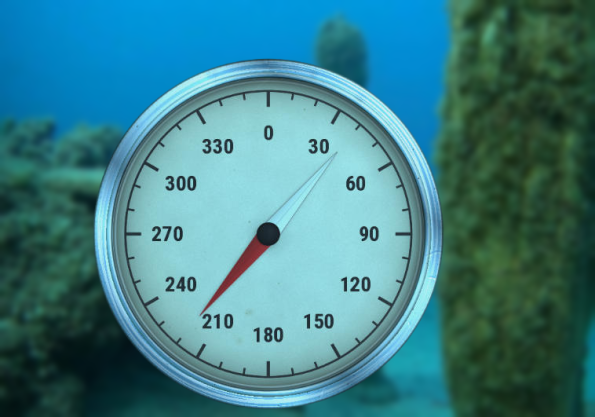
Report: 220°
